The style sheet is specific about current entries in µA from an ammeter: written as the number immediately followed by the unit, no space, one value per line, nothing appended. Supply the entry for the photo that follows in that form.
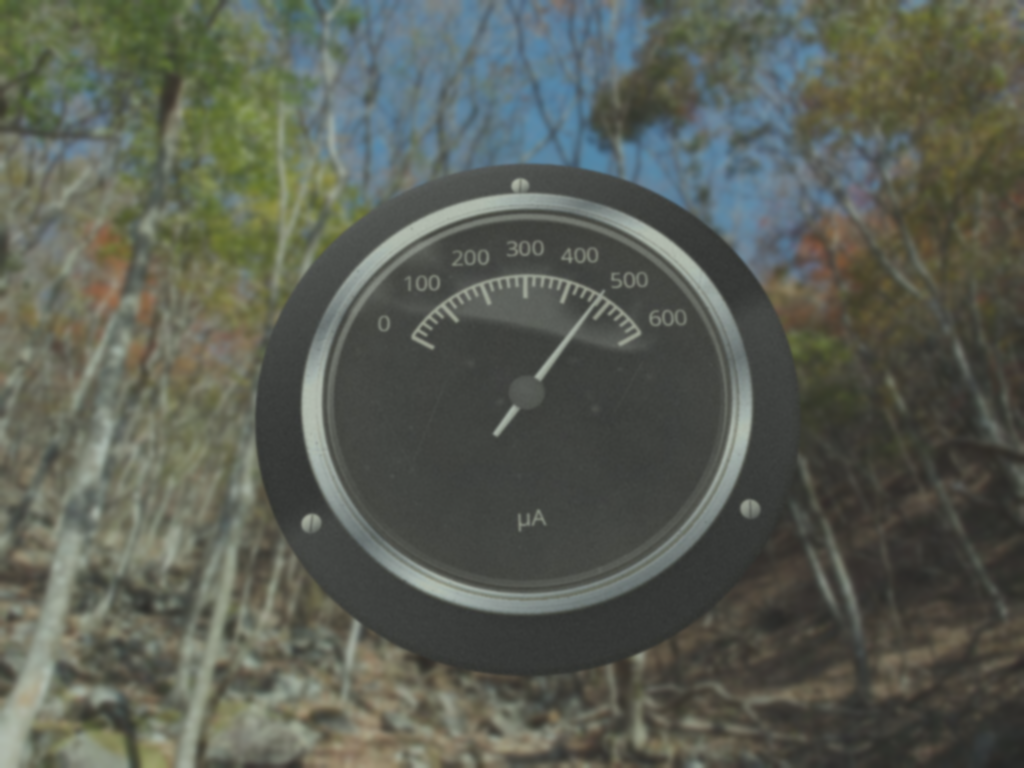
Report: 480µA
